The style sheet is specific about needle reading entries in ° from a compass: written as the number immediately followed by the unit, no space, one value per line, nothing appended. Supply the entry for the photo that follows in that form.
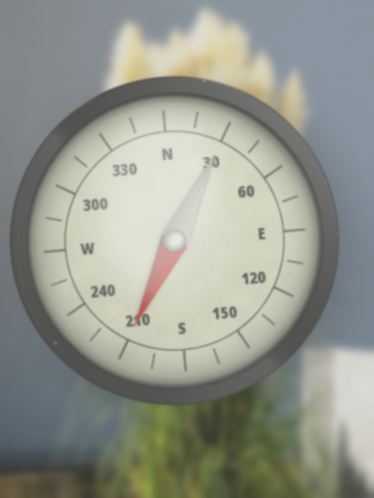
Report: 210°
